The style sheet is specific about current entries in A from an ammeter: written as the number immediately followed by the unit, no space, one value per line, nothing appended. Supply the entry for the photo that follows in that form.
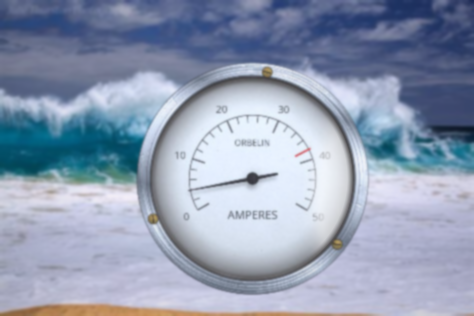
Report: 4A
